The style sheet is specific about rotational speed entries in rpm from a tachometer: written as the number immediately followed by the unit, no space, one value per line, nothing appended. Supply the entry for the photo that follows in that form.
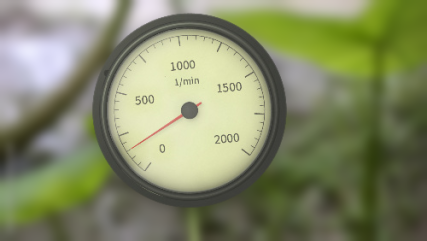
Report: 150rpm
